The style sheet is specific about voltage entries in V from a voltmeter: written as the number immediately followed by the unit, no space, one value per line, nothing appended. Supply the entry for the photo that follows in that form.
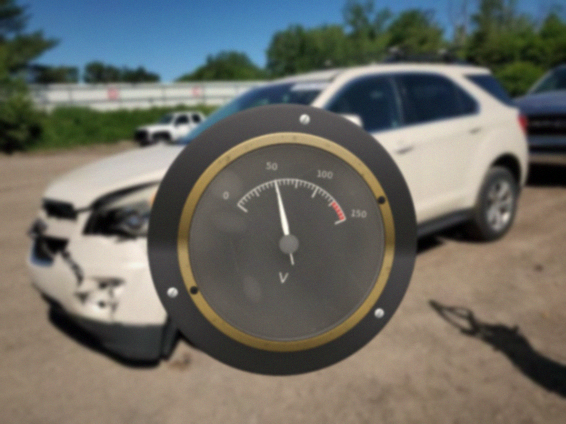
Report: 50V
